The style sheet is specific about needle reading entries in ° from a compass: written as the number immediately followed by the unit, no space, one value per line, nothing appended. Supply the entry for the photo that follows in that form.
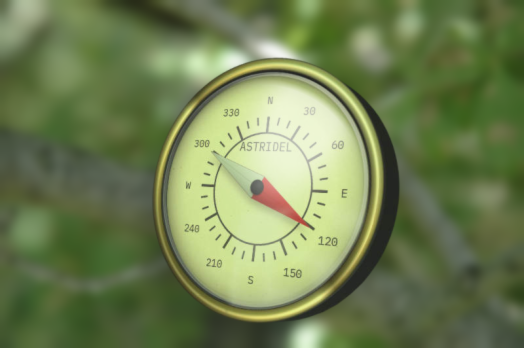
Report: 120°
